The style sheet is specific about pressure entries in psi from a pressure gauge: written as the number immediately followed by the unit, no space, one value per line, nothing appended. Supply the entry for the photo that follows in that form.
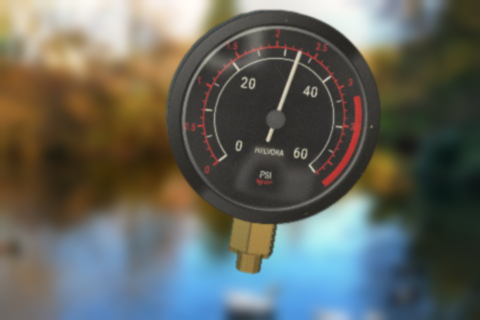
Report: 32.5psi
